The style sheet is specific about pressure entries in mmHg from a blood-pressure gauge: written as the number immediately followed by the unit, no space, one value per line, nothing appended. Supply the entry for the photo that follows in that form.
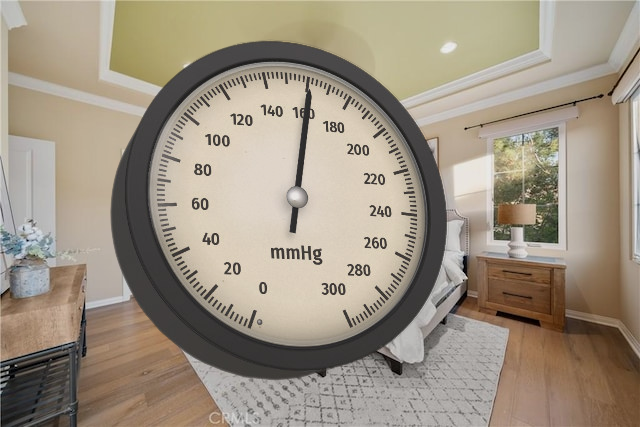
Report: 160mmHg
